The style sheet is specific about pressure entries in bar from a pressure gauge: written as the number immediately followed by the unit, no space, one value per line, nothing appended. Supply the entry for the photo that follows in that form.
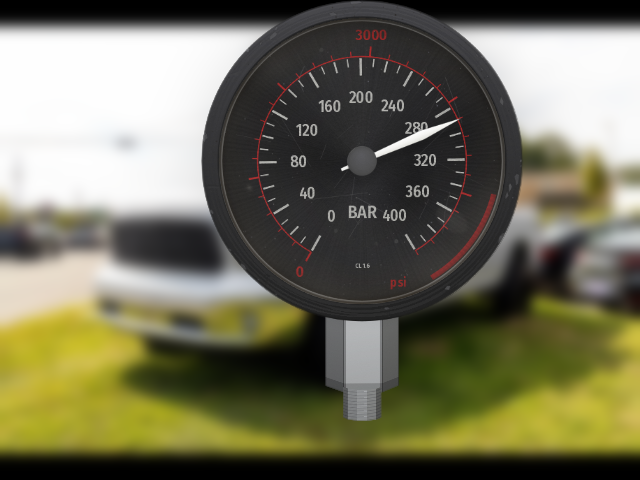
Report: 290bar
